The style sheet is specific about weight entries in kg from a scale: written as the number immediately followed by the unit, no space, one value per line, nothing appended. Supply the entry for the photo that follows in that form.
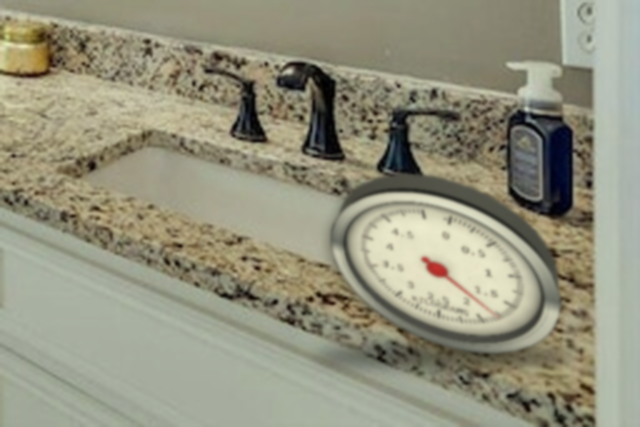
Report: 1.75kg
